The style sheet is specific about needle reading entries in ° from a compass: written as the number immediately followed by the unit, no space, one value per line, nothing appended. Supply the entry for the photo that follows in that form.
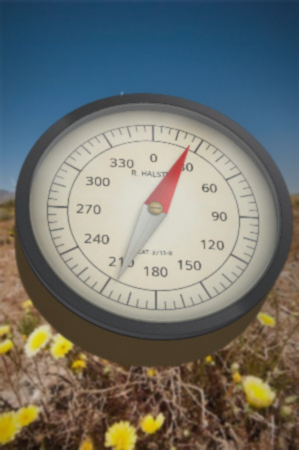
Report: 25°
